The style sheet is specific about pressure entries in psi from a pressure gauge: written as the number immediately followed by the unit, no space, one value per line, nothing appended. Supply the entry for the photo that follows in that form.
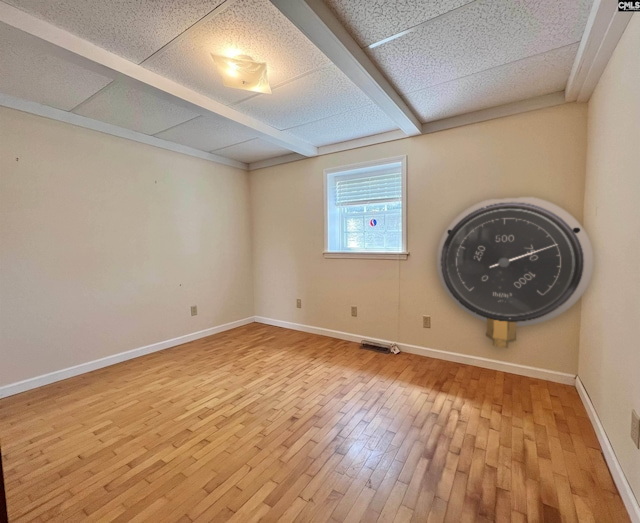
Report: 750psi
